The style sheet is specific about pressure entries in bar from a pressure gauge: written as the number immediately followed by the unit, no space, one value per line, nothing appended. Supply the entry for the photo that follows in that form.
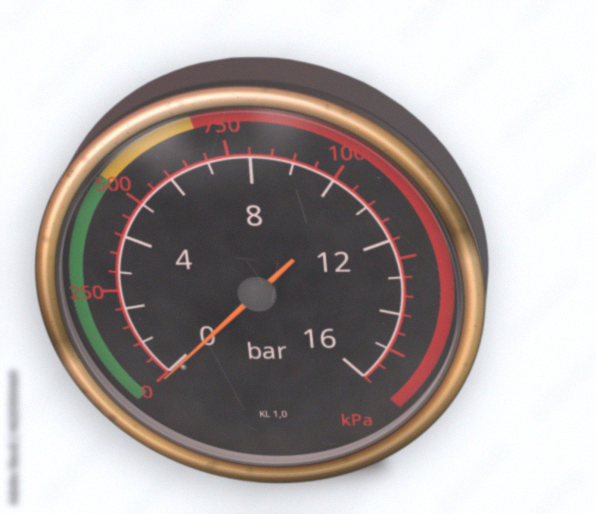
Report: 0bar
